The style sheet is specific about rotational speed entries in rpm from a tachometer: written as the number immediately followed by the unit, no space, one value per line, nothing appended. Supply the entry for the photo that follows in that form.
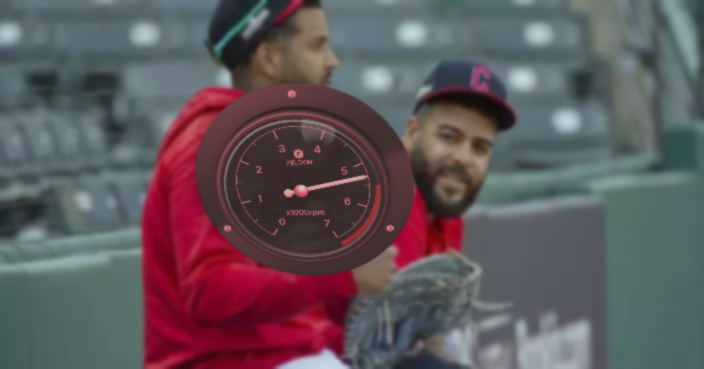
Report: 5250rpm
